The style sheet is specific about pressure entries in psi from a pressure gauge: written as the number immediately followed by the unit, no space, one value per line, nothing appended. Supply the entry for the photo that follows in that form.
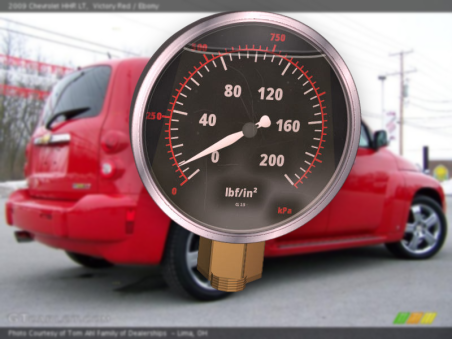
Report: 10psi
